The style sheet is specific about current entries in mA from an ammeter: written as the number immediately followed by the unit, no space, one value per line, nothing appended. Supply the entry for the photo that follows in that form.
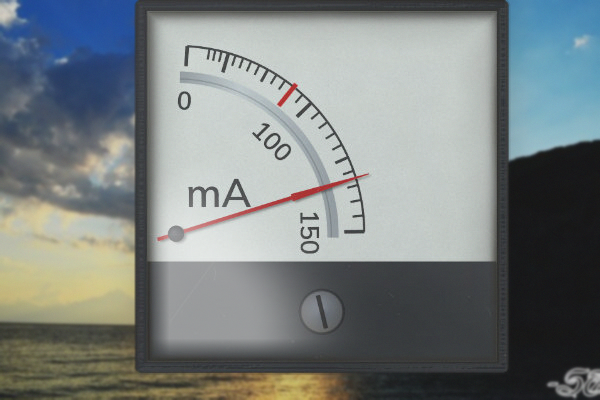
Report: 132.5mA
